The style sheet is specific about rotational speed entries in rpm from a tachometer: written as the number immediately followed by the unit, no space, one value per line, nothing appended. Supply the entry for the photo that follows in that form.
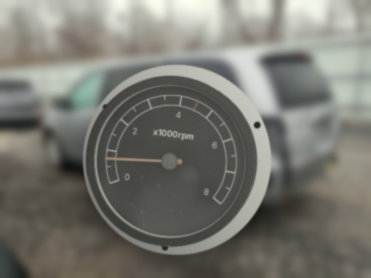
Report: 750rpm
